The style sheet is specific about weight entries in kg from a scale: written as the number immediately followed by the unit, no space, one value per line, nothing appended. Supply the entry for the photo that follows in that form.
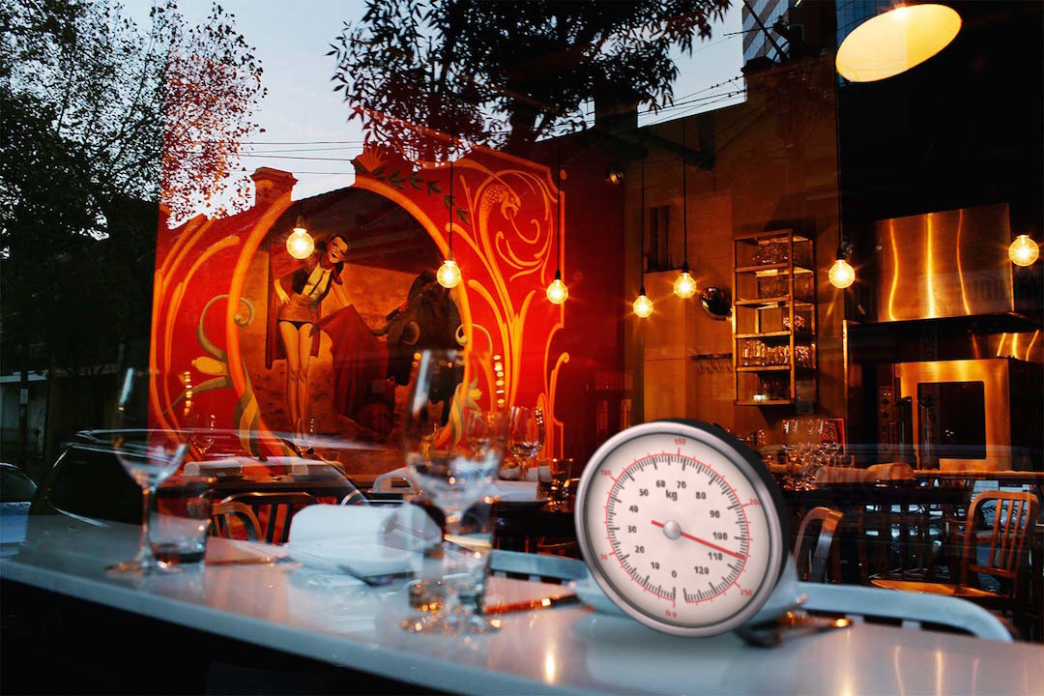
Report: 105kg
